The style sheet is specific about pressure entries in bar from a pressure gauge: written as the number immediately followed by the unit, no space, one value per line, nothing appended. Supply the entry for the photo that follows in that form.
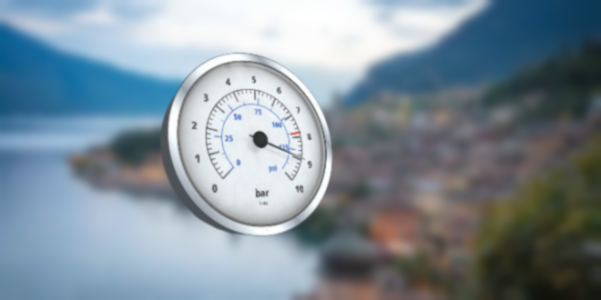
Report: 9bar
